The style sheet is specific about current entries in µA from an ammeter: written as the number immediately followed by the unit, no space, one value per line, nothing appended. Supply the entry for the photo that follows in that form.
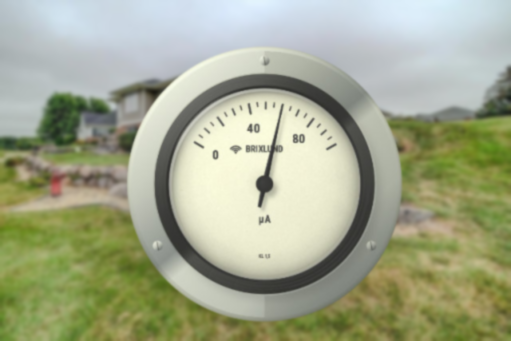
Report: 60µA
